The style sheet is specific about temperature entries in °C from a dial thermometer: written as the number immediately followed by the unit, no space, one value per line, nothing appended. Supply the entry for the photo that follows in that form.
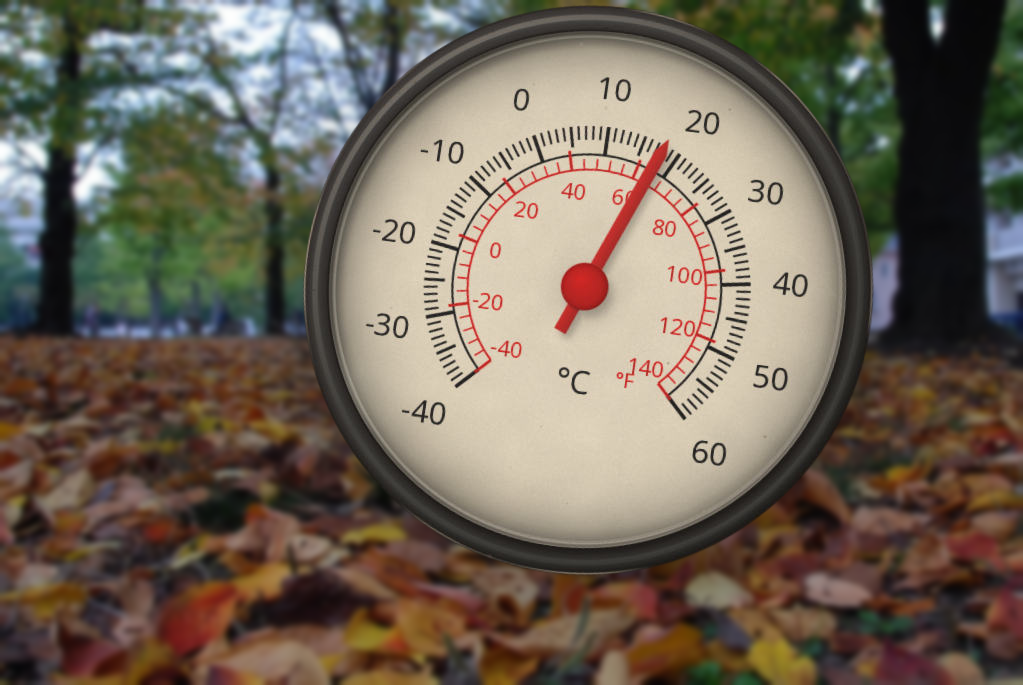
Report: 18°C
